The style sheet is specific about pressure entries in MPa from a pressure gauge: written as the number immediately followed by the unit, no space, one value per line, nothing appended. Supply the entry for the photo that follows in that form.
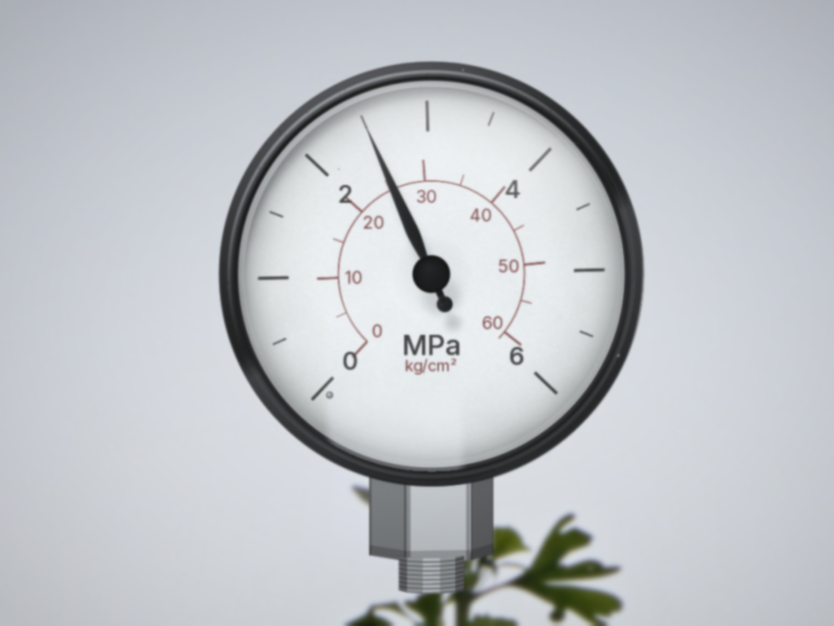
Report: 2.5MPa
